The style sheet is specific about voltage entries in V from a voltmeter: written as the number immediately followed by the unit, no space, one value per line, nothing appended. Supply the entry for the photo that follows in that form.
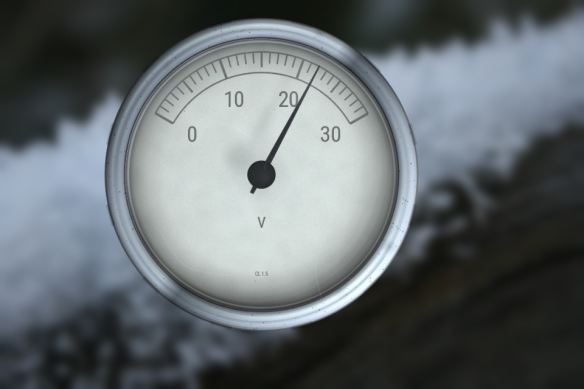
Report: 22V
